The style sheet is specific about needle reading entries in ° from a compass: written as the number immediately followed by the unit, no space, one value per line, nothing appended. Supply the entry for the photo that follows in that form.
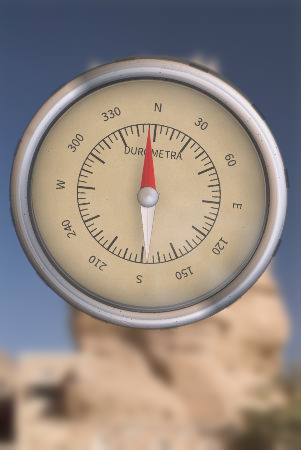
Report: 355°
